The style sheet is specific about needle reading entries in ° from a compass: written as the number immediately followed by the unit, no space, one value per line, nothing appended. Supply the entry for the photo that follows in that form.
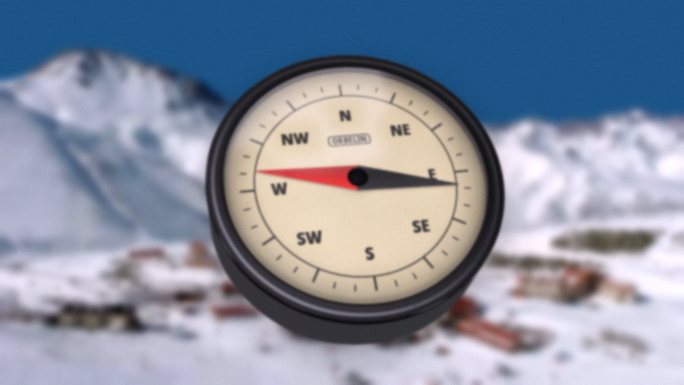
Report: 280°
